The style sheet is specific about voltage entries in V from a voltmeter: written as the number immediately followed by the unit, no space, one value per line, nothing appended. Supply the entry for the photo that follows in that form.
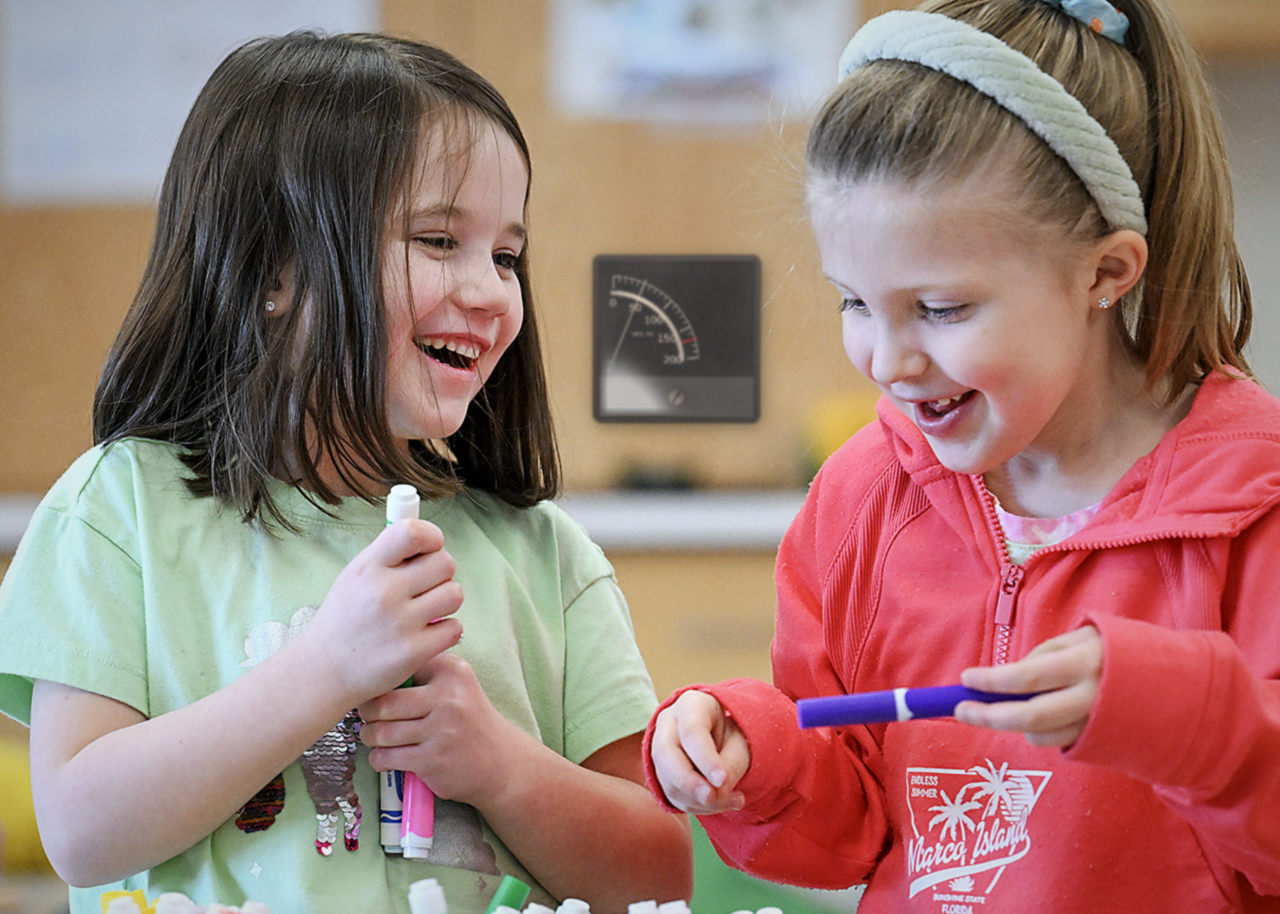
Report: 50V
